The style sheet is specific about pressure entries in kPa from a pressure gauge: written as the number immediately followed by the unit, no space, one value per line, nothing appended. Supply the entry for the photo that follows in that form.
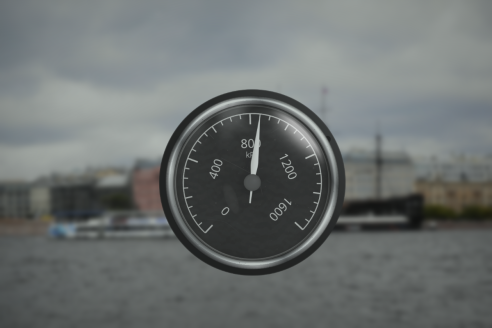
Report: 850kPa
